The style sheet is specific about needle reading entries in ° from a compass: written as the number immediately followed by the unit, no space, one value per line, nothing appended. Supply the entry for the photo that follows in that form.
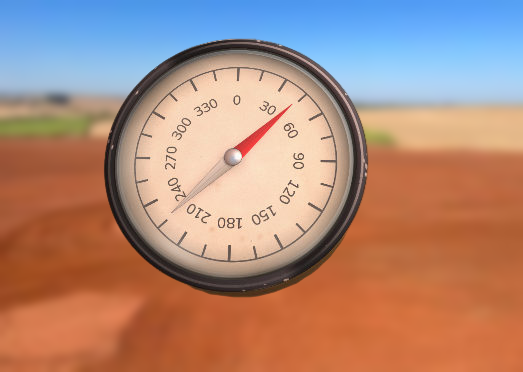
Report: 45°
